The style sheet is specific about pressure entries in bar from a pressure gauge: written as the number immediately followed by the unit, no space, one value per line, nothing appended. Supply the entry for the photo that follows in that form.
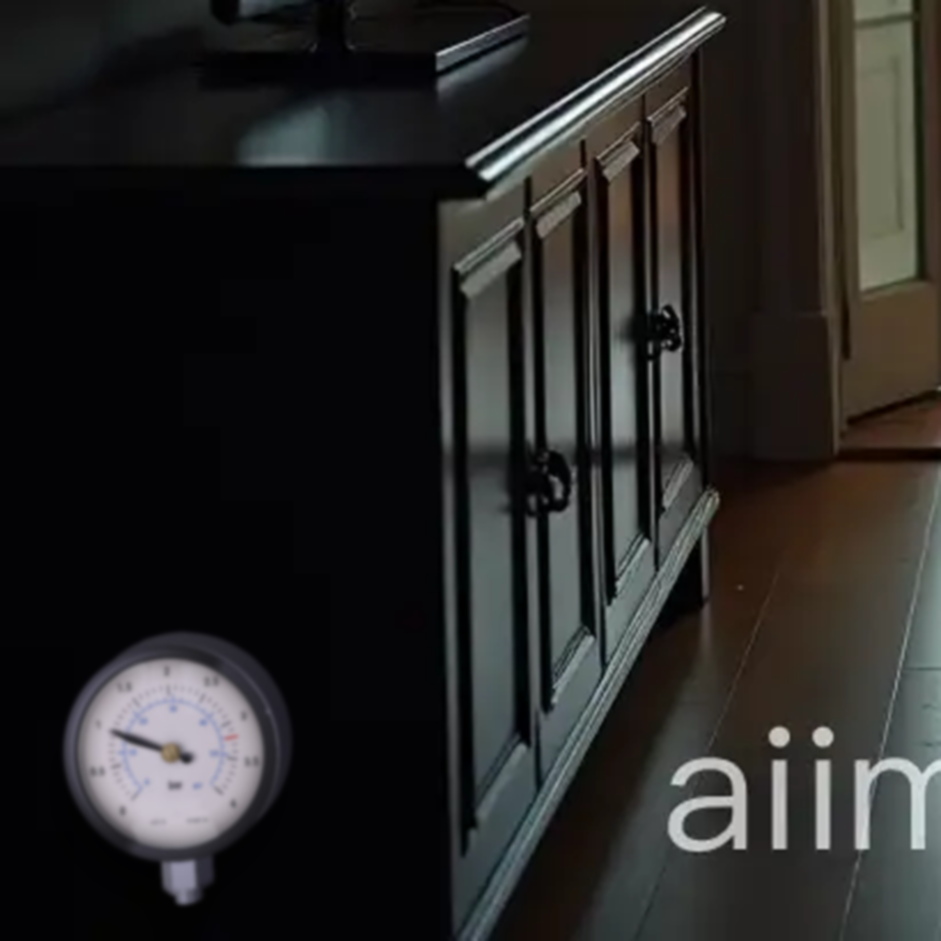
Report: 1bar
